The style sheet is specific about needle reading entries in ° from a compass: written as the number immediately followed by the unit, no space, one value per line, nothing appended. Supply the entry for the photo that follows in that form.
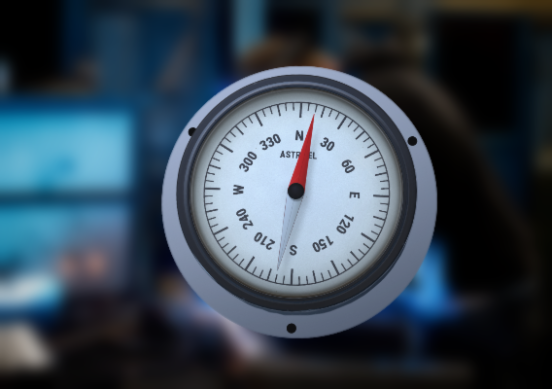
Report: 10°
